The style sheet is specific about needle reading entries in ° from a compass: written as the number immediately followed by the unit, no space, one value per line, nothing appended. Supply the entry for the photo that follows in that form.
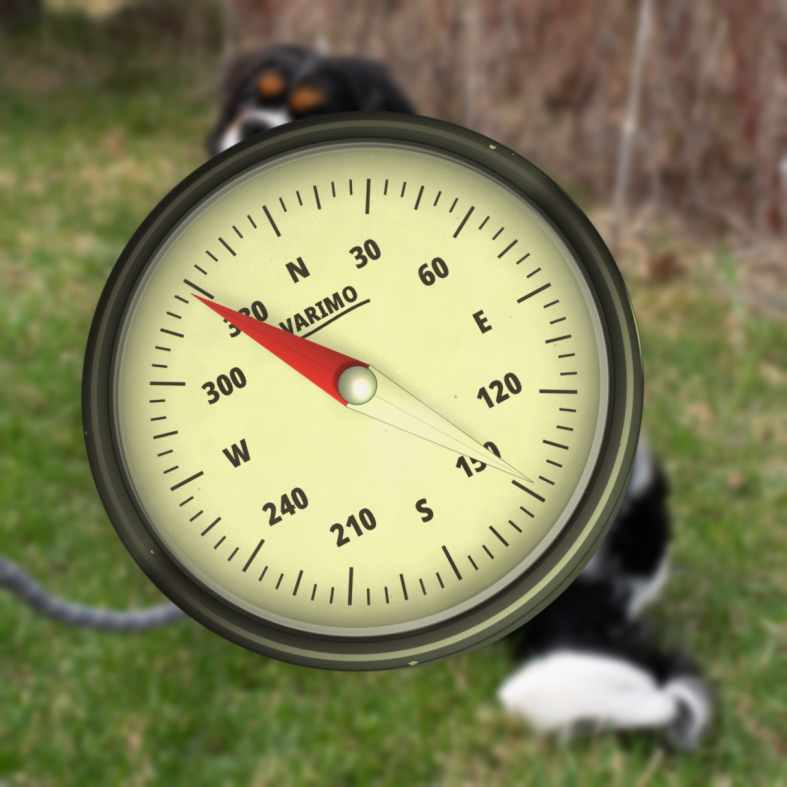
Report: 327.5°
